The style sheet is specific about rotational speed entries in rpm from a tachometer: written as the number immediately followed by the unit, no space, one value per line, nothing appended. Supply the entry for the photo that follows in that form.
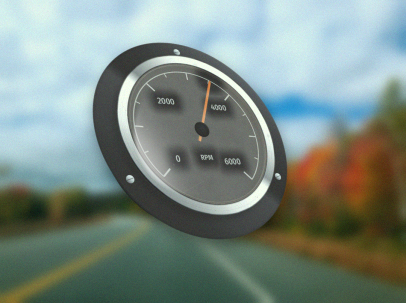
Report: 3500rpm
